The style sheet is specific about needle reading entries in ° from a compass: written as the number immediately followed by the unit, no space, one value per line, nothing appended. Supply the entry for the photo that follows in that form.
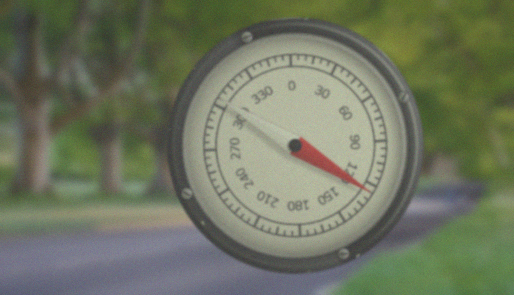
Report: 125°
